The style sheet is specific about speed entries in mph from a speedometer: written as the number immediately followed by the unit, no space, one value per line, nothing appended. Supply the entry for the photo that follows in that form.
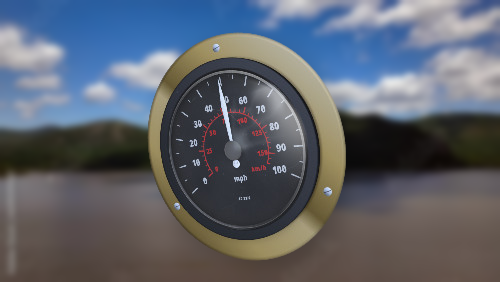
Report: 50mph
